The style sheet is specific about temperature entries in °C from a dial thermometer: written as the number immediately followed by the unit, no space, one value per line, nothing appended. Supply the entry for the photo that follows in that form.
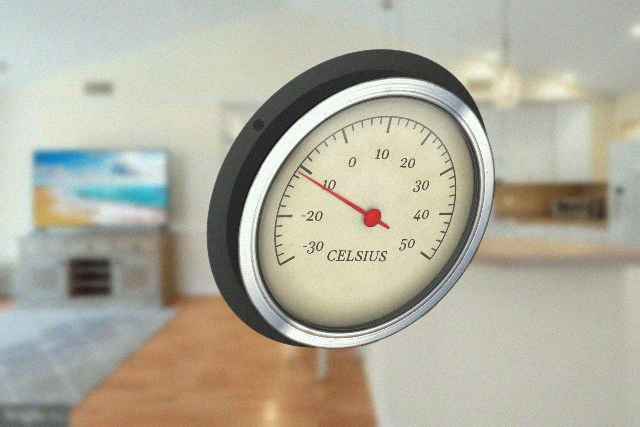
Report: -11°C
